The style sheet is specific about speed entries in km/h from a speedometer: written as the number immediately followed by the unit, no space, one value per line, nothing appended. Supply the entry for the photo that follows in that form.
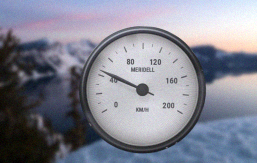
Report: 45km/h
